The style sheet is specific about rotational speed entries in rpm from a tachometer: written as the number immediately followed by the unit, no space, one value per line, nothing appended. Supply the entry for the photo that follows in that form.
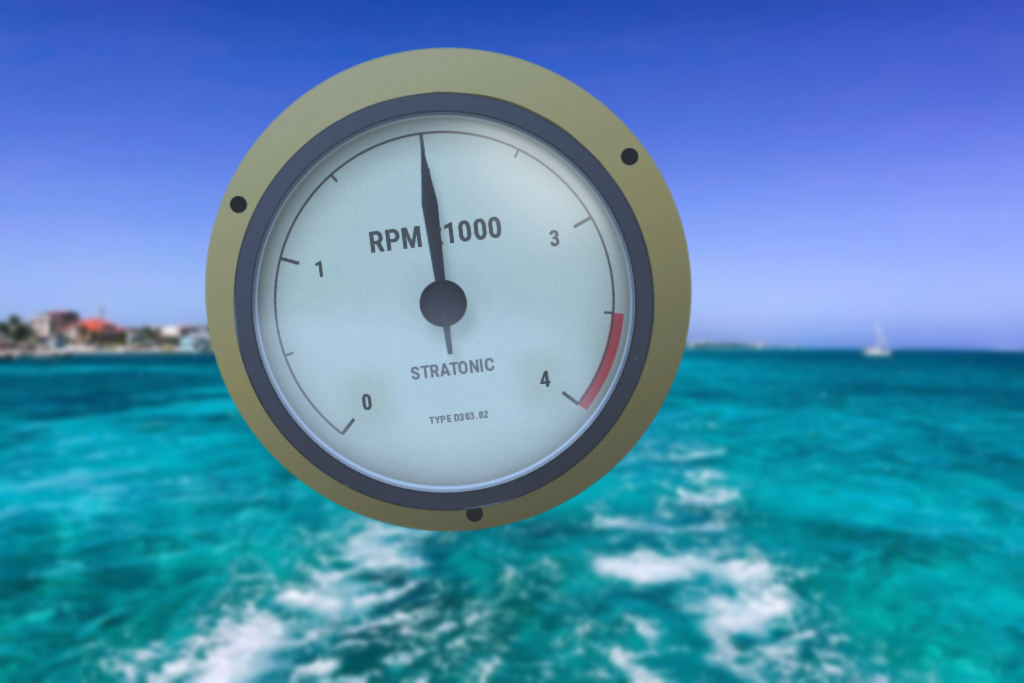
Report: 2000rpm
